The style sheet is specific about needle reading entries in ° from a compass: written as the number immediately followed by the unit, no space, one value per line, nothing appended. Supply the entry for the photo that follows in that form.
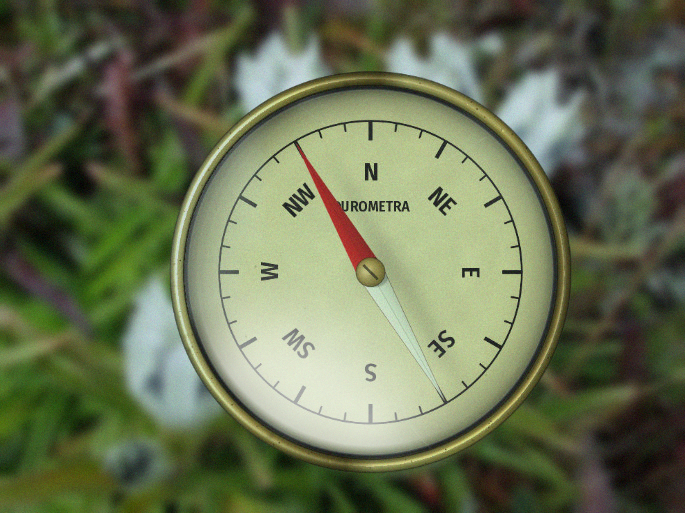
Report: 330°
